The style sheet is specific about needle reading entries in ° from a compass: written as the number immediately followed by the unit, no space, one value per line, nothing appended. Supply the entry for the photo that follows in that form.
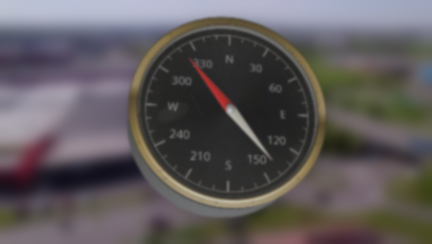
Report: 320°
